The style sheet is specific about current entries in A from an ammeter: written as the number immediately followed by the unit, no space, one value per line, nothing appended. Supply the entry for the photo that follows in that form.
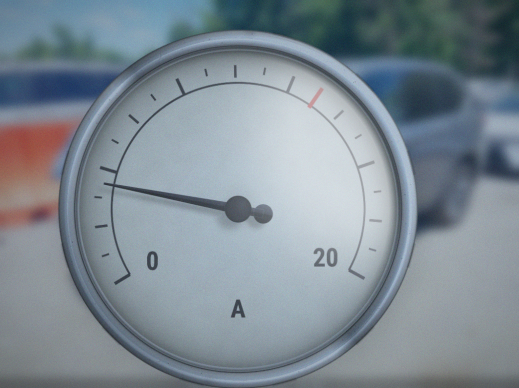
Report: 3.5A
